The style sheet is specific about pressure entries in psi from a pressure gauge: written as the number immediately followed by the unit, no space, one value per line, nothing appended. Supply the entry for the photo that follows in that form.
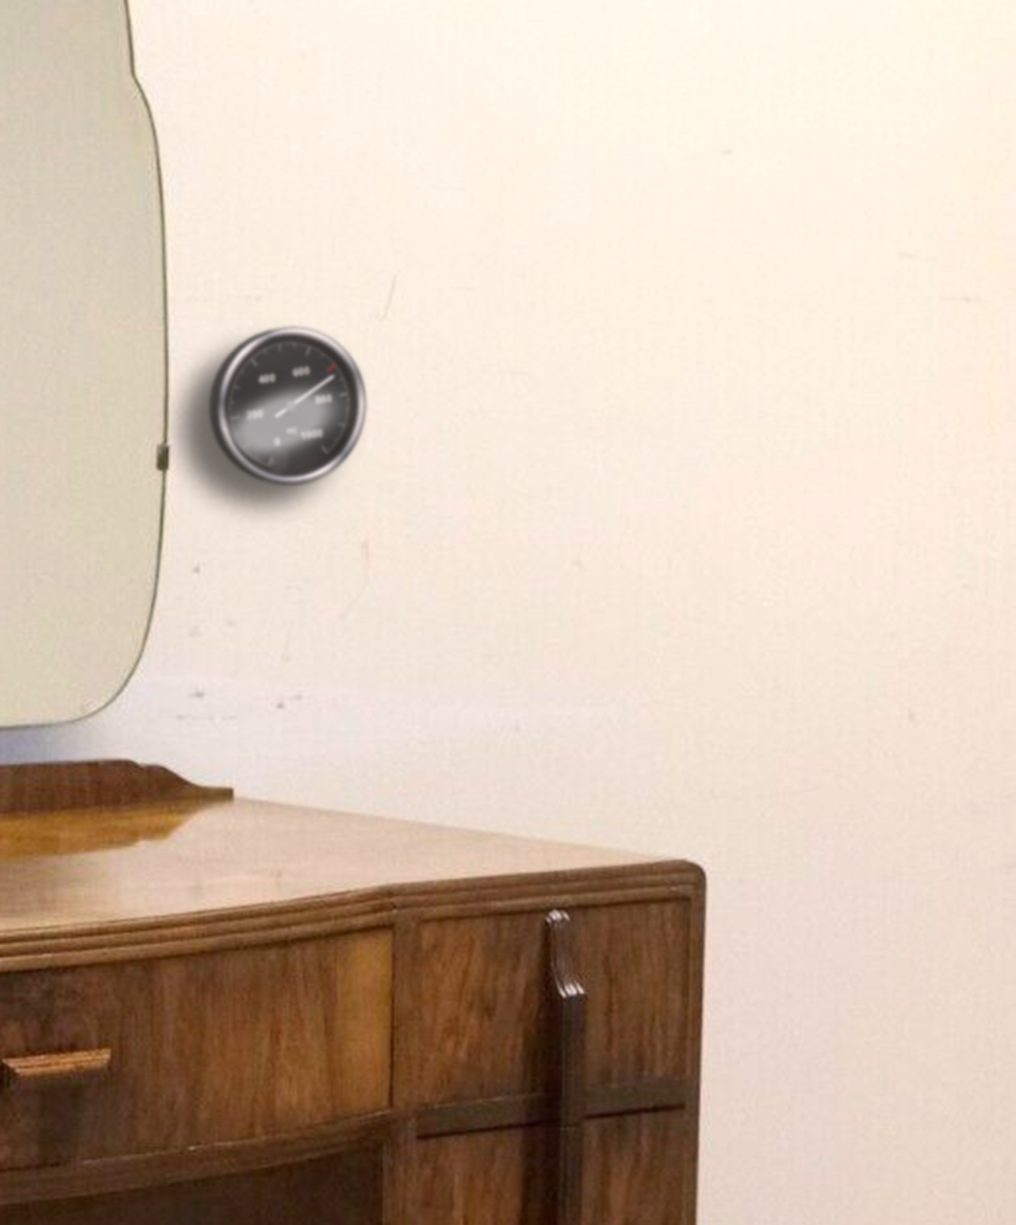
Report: 725psi
